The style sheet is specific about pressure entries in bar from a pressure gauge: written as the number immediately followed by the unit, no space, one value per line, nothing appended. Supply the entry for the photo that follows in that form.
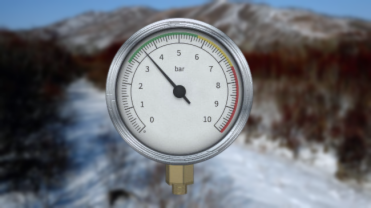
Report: 3.5bar
